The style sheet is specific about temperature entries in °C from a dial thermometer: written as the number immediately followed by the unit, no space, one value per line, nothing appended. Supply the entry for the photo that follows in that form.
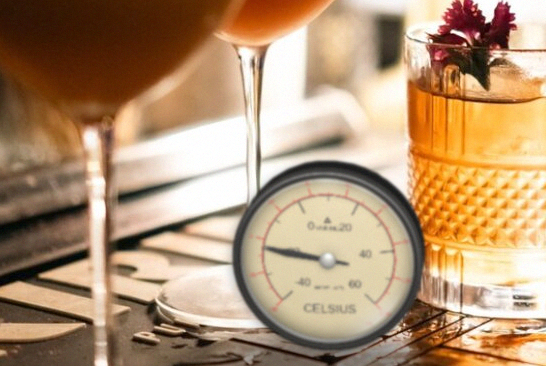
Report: -20°C
